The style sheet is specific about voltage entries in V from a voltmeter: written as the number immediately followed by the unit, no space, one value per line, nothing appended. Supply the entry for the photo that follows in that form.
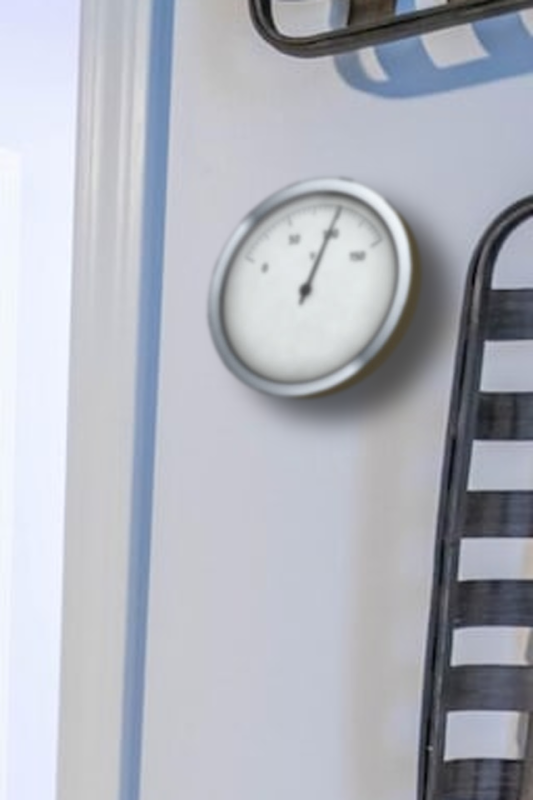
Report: 100V
